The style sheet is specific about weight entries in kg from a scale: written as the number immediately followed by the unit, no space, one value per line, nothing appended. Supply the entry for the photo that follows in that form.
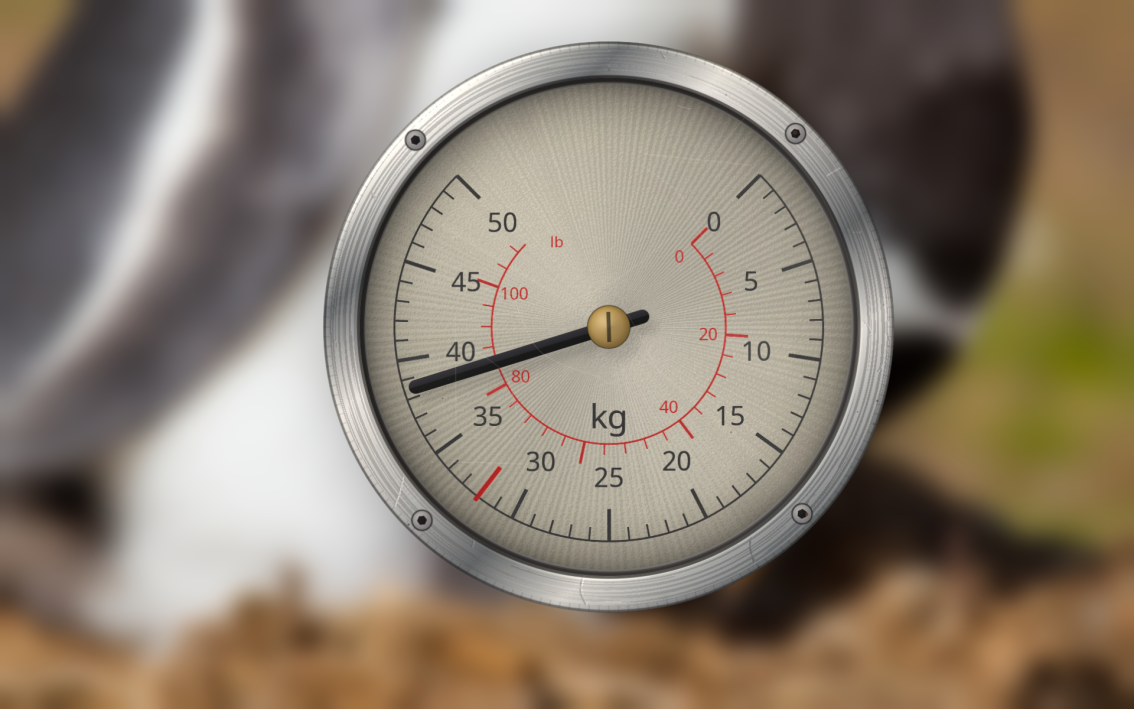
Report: 38.5kg
